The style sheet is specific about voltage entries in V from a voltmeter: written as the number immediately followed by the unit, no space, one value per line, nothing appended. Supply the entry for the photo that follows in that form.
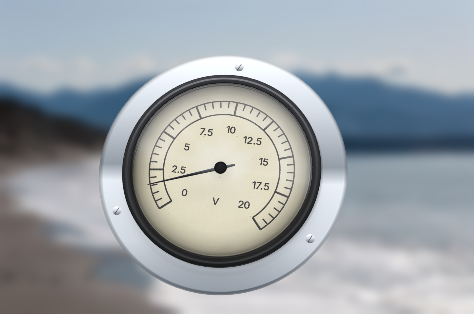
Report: 1.5V
